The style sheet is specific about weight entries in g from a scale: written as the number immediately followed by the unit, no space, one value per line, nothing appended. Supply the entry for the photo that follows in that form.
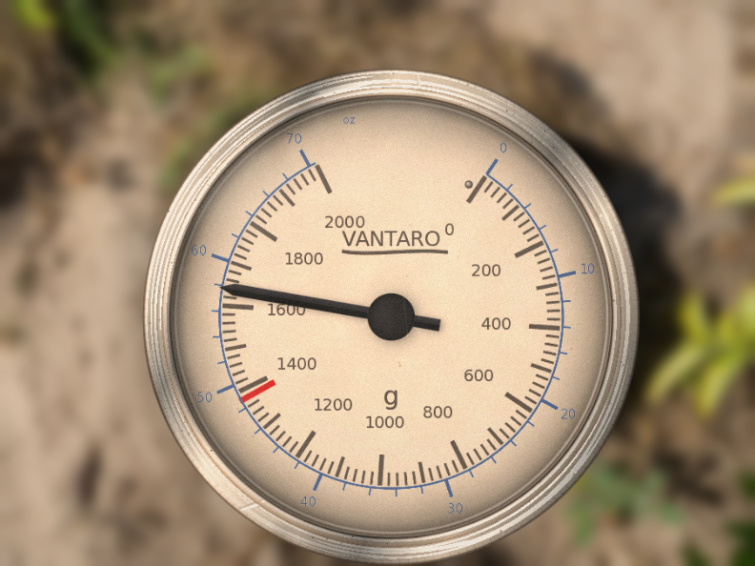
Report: 1640g
